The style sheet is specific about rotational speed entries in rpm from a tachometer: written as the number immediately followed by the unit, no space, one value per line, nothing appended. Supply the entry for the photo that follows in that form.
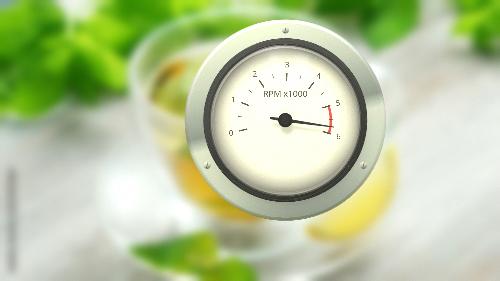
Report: 5750rpm
